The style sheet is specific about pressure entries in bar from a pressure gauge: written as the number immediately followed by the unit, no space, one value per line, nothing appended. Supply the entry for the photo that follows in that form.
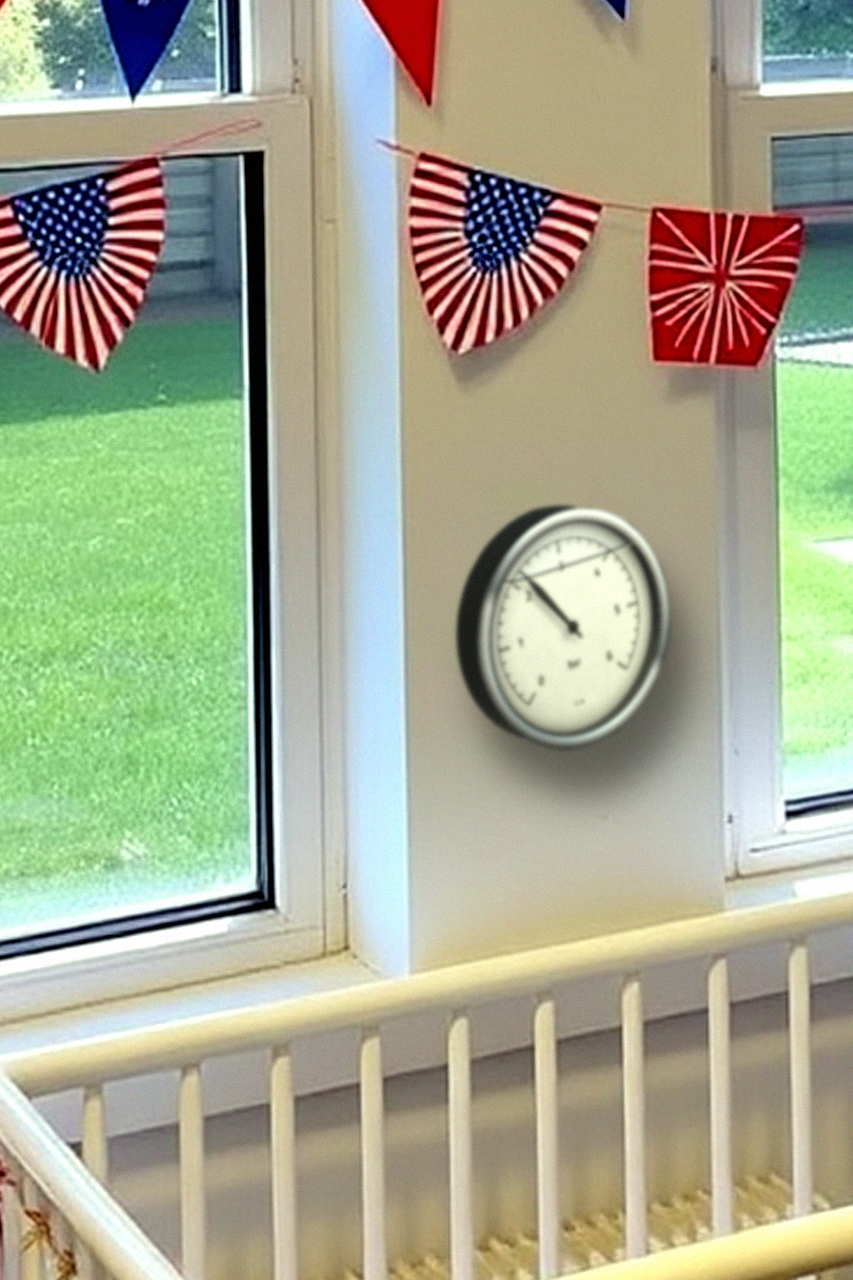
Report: 2.2bar
